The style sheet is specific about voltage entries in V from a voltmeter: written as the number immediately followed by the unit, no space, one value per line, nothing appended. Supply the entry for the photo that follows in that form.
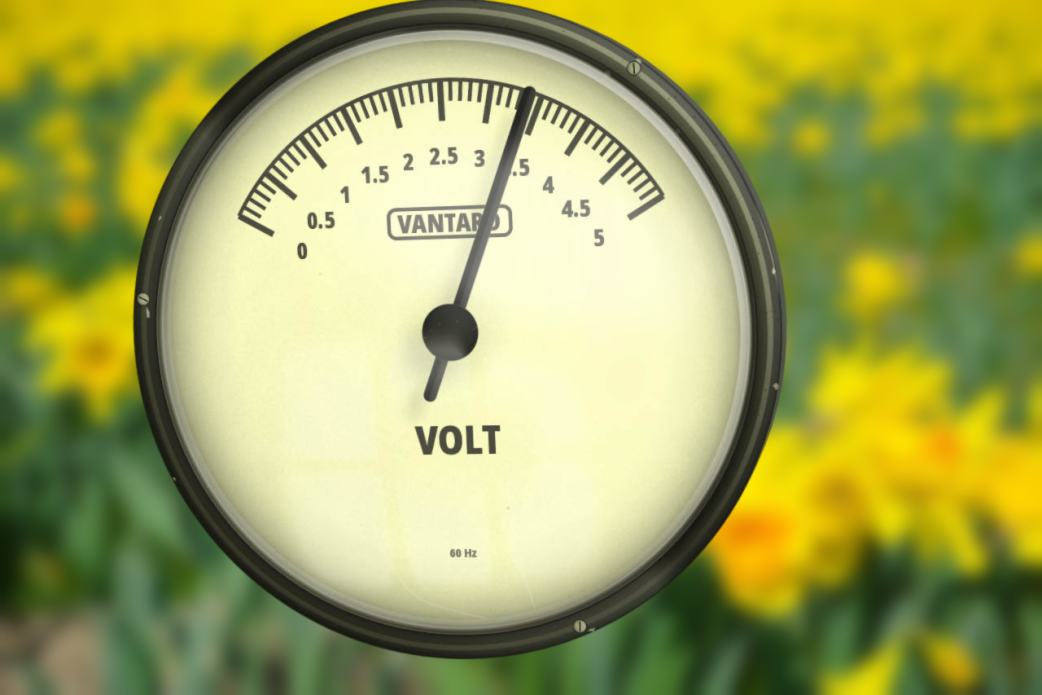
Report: 3.4V
